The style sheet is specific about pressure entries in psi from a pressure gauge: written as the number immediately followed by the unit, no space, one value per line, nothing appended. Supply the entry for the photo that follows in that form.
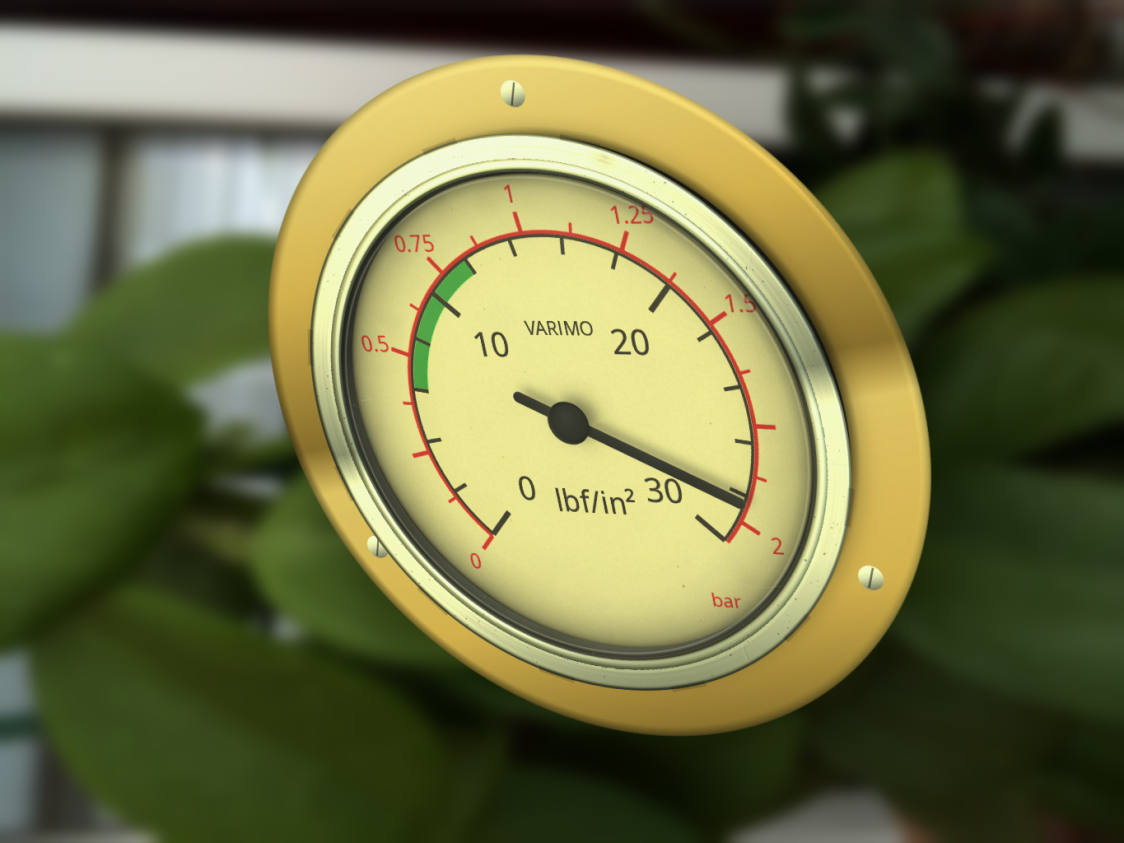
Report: 28psi
